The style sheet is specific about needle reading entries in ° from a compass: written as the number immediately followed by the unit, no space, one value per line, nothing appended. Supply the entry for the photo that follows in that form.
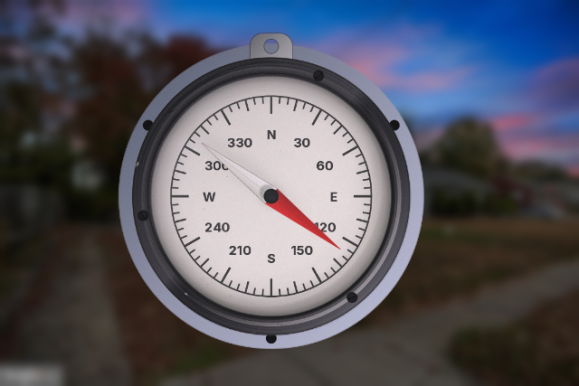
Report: 127.5°
